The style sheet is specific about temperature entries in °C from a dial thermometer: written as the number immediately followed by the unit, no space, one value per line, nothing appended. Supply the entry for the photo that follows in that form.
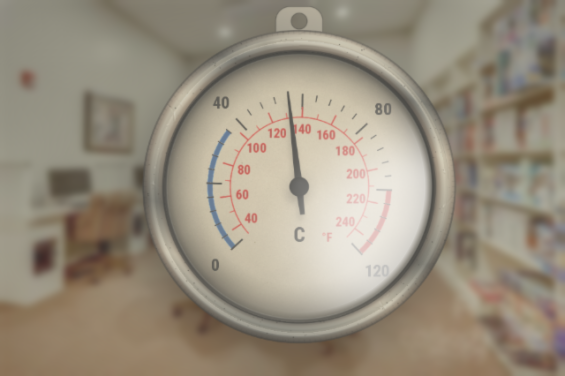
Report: 56°C
